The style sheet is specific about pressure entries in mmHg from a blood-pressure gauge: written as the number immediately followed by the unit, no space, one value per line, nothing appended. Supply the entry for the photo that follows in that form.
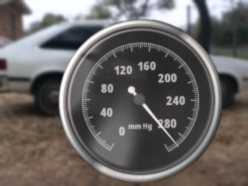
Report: 290mmHg
